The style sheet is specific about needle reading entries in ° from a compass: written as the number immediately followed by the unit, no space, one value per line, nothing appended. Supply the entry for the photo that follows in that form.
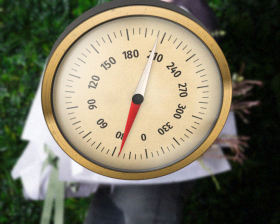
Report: 25°
